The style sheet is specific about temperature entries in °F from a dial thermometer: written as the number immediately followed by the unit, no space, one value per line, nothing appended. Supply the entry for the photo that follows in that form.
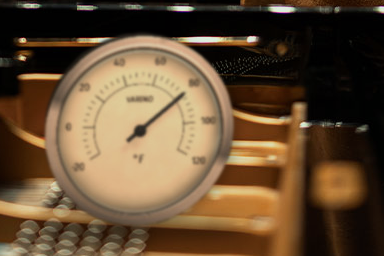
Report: 80°F
